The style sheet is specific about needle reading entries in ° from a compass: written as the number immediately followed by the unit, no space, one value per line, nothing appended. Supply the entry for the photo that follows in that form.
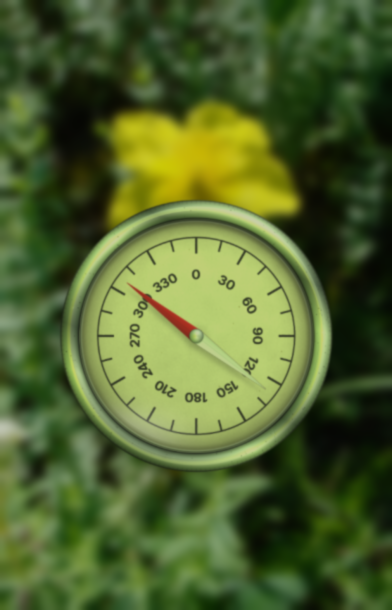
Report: 307.5°
